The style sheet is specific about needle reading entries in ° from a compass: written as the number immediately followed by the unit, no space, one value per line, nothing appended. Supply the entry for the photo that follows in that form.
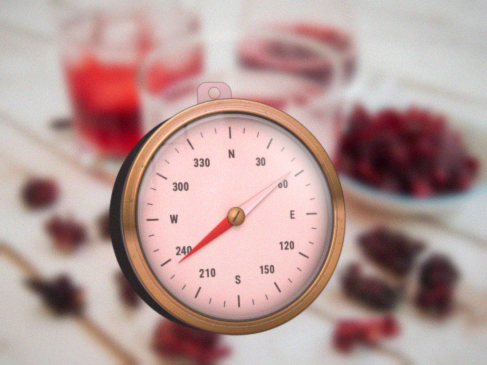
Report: 235°
